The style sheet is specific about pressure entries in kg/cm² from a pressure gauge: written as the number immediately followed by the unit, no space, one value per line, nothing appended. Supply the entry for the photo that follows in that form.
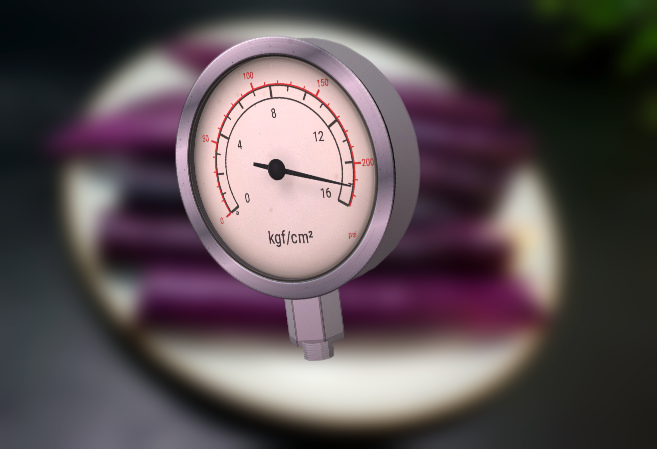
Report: 15kg/cm²
